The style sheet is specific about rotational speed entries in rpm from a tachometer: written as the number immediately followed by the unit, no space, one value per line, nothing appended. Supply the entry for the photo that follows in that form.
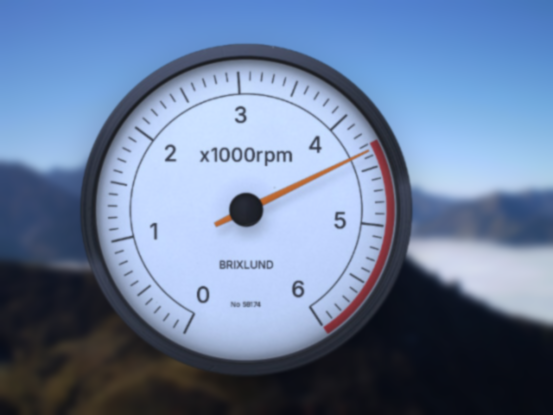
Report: 4350rpm
